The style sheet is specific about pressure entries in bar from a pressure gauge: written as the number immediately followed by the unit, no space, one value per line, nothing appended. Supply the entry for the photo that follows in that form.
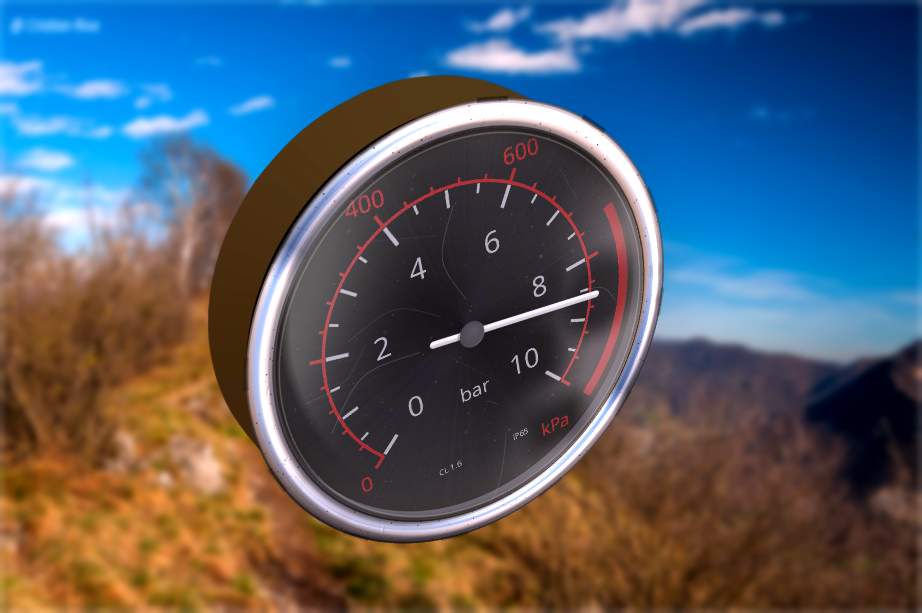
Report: 8.5bar
